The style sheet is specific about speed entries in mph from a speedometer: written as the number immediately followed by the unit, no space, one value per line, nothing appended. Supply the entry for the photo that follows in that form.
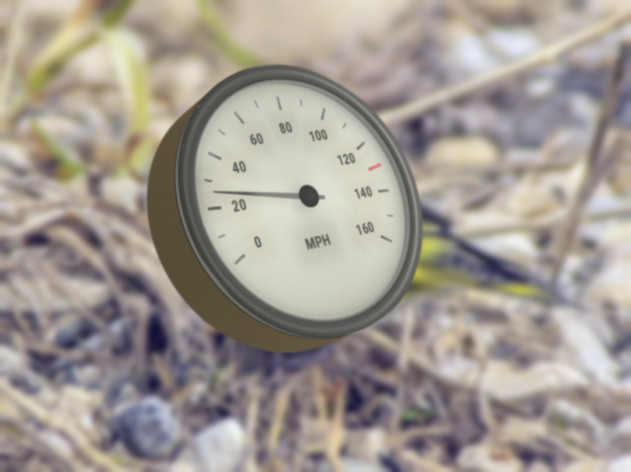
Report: 25mph
